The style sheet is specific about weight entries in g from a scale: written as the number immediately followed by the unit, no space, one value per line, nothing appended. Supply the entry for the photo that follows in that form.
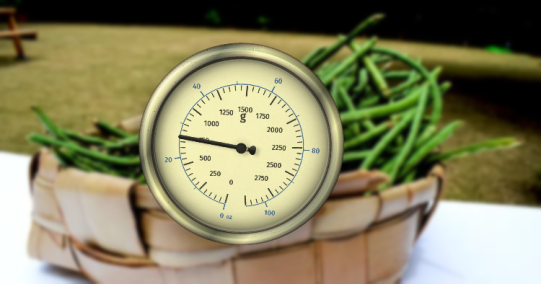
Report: 750g
